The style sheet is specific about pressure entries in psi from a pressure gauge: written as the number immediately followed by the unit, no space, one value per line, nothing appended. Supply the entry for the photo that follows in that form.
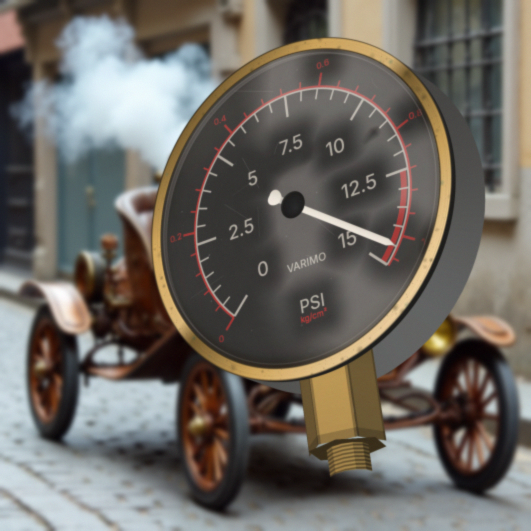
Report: 14.5psi
